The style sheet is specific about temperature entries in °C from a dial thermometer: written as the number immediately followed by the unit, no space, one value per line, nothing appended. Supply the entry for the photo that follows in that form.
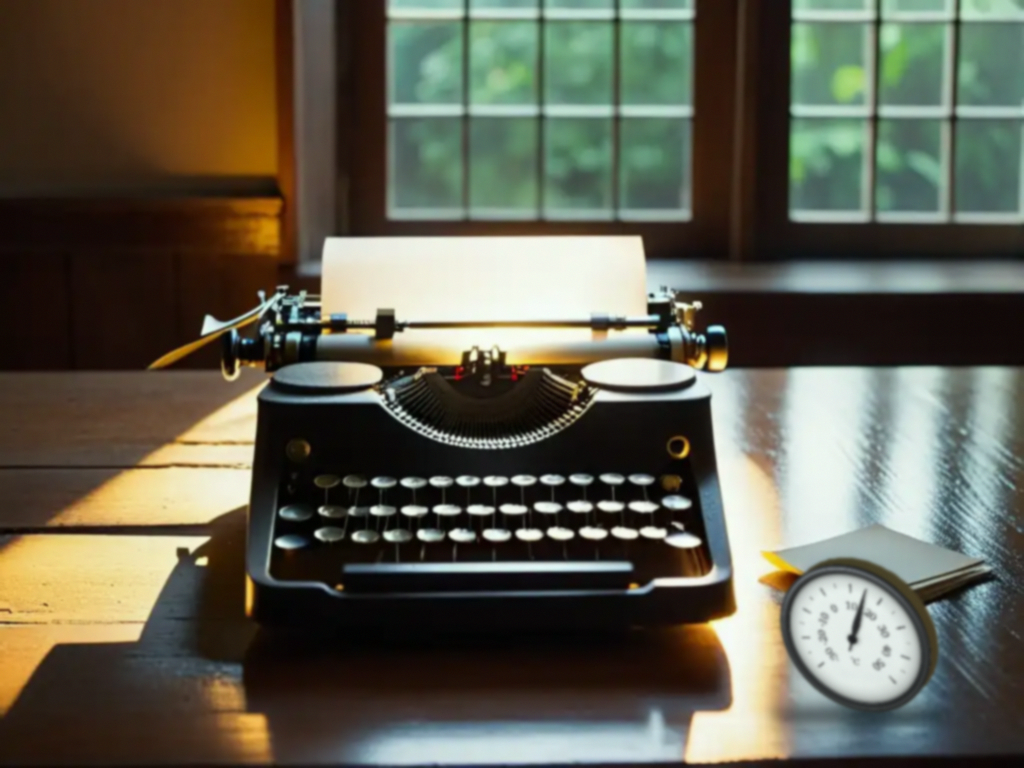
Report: 15°C
